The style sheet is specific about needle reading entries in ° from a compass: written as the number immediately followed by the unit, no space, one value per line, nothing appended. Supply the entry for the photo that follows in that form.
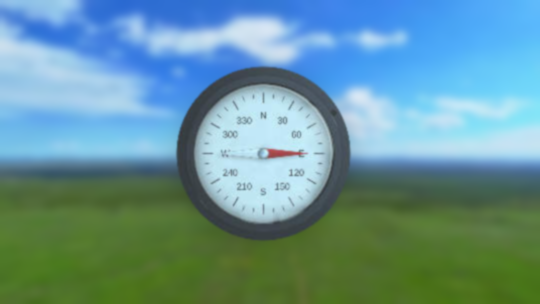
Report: 90°
